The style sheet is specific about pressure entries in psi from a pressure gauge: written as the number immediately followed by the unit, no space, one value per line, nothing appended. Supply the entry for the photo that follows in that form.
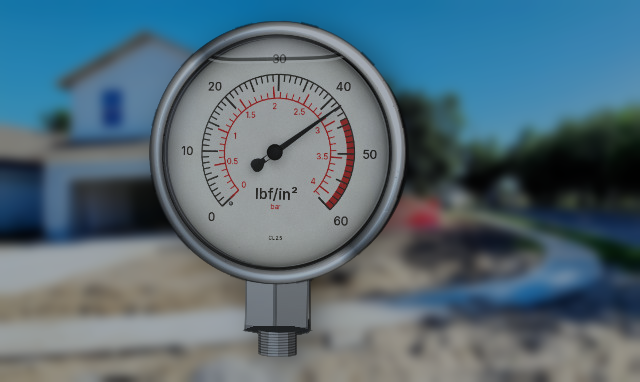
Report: 42psi
